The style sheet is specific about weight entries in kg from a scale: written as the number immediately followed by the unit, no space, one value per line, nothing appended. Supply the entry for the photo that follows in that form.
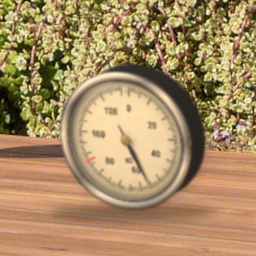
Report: 55kg
